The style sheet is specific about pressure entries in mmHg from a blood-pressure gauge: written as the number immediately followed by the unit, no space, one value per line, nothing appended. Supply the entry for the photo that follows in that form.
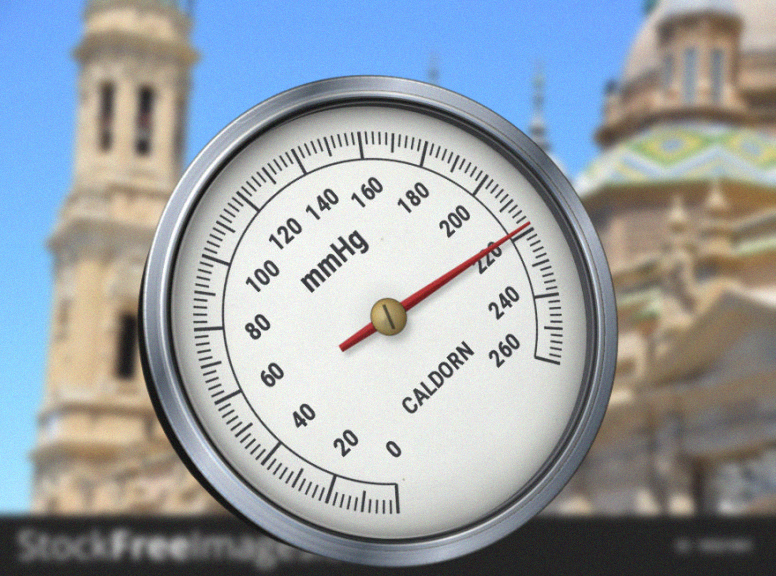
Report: 218mmHg
